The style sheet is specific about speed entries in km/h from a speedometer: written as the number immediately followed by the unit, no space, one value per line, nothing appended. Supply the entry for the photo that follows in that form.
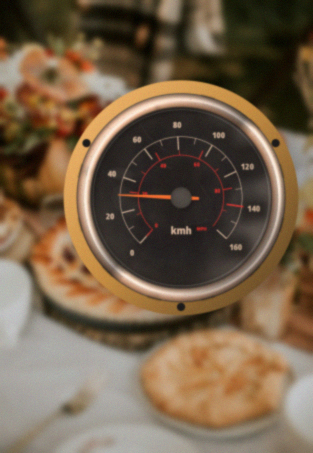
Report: 30km/h
